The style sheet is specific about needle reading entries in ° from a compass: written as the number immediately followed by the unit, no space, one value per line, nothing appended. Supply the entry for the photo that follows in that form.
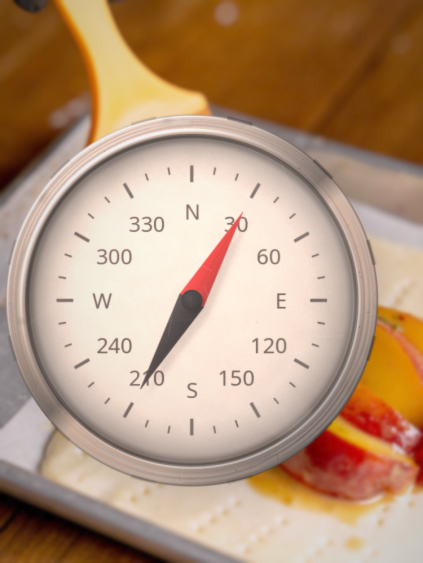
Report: 30°
